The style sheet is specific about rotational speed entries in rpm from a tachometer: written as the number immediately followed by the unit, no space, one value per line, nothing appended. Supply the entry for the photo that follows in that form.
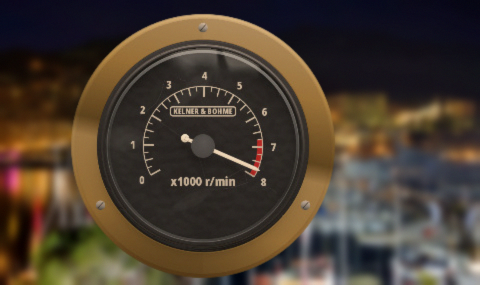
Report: 7750rpm
